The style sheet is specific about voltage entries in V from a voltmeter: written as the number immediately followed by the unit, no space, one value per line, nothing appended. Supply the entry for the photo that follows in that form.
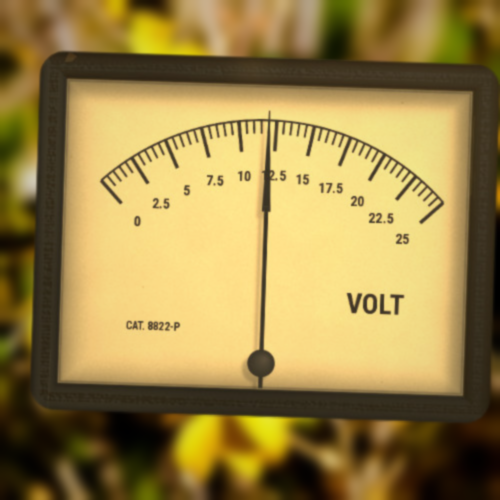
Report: 12V
